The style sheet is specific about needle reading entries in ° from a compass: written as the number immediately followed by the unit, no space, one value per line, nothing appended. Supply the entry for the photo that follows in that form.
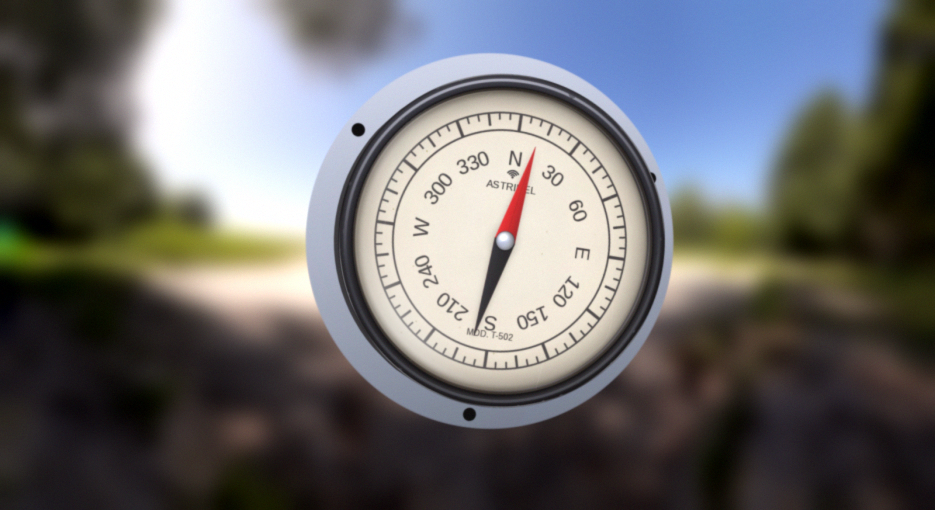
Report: 10°
